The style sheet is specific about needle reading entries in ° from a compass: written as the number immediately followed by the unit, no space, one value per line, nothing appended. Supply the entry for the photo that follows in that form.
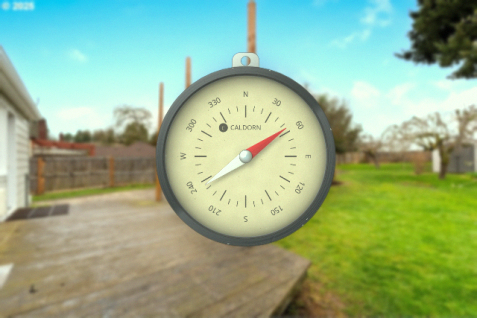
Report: 55°
